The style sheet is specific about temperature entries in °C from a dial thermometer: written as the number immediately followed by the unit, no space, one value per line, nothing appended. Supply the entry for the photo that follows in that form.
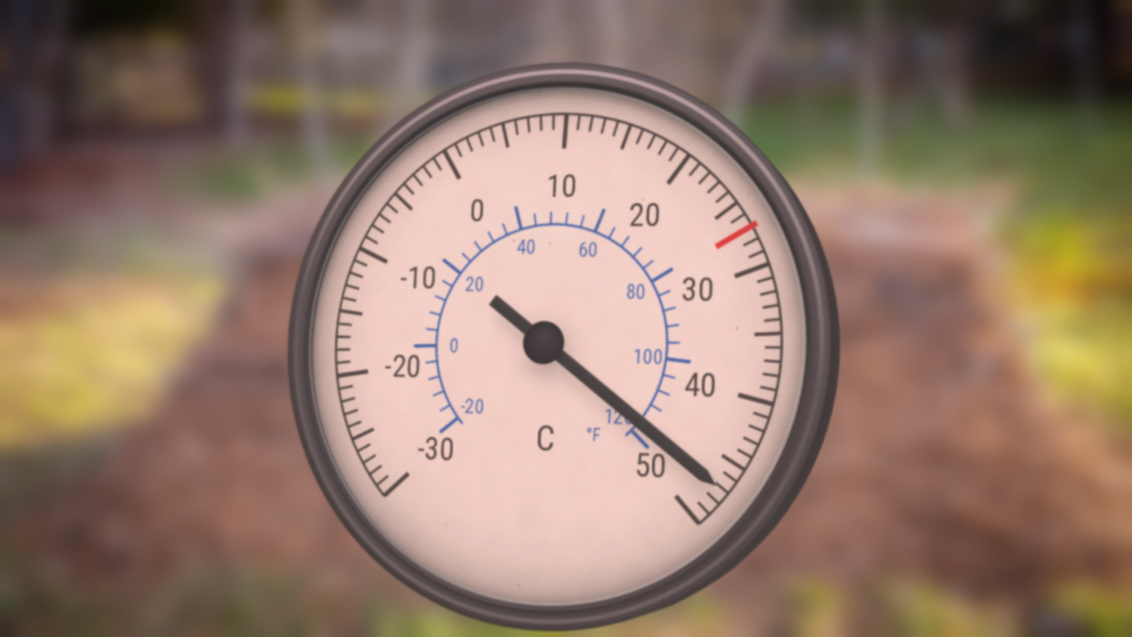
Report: 47°C
